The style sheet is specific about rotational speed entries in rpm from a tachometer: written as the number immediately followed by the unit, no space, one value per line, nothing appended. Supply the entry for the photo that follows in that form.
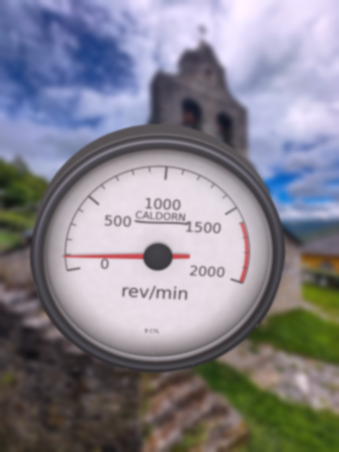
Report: 100rpm
